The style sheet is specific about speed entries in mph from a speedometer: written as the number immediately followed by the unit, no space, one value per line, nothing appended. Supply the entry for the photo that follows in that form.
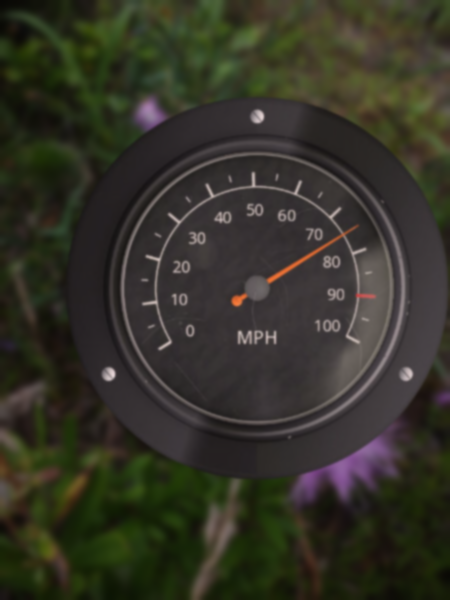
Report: 75mph
